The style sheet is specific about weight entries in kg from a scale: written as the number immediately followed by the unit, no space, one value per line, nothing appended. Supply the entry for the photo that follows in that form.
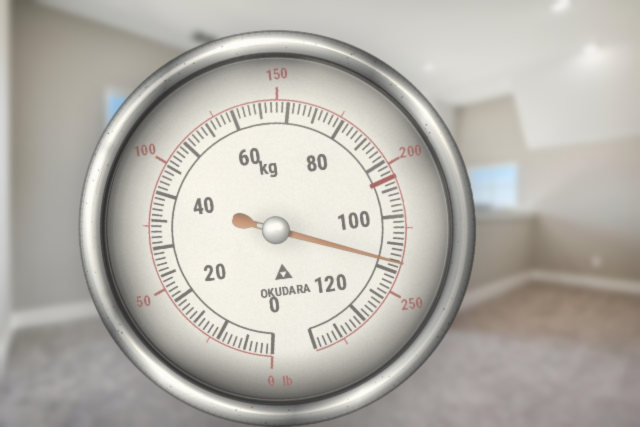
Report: 108kg
